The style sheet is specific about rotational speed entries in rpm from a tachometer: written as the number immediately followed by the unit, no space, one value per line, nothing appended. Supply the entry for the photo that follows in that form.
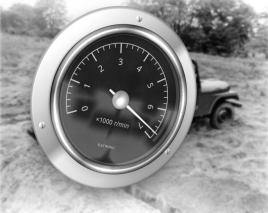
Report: 6800rpm
